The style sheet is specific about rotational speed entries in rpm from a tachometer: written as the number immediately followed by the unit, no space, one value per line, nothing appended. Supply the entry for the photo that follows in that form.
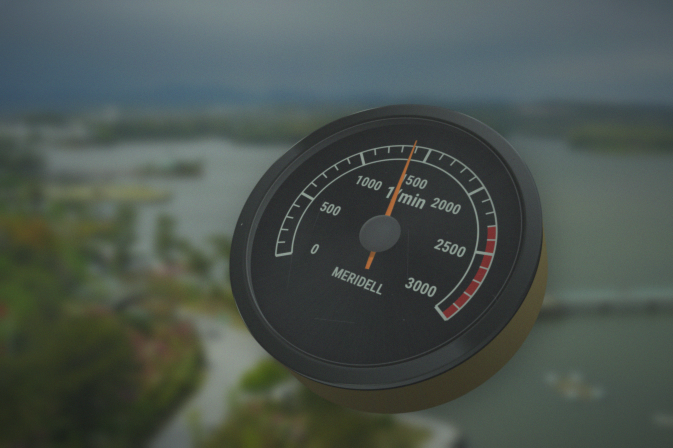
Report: 1400rpm
